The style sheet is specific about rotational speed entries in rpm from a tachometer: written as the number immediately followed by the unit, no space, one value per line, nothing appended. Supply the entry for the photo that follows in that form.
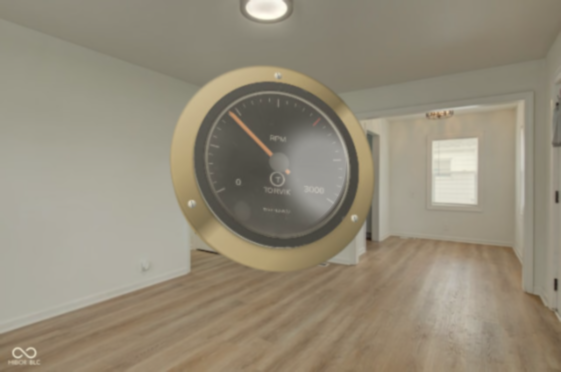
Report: 900rpm
